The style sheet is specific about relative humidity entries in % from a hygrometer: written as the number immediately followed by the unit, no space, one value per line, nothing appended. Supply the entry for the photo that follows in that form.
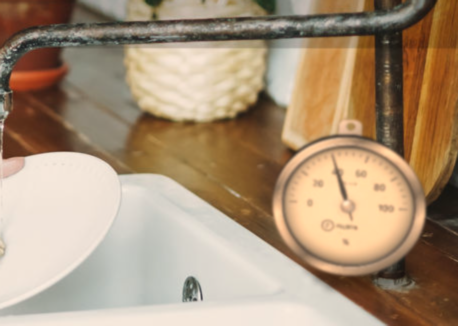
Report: 40%
